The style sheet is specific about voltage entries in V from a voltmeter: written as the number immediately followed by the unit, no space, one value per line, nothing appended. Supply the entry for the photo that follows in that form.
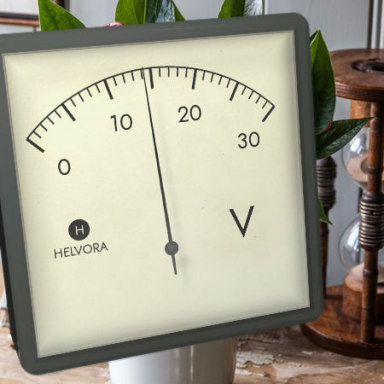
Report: 14V
